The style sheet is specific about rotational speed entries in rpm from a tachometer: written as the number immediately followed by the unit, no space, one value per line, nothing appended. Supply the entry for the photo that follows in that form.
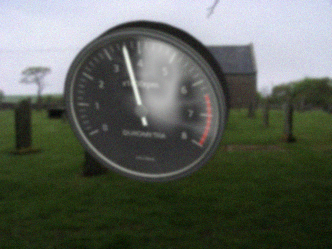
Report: 3600rpm
